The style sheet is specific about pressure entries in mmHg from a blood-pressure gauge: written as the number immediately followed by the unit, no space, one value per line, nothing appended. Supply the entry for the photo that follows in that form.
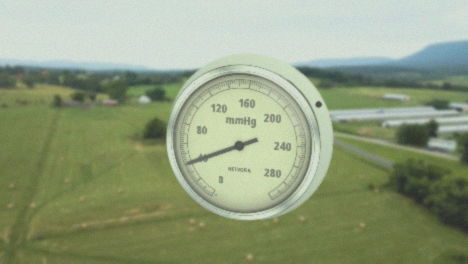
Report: 40mmHg
